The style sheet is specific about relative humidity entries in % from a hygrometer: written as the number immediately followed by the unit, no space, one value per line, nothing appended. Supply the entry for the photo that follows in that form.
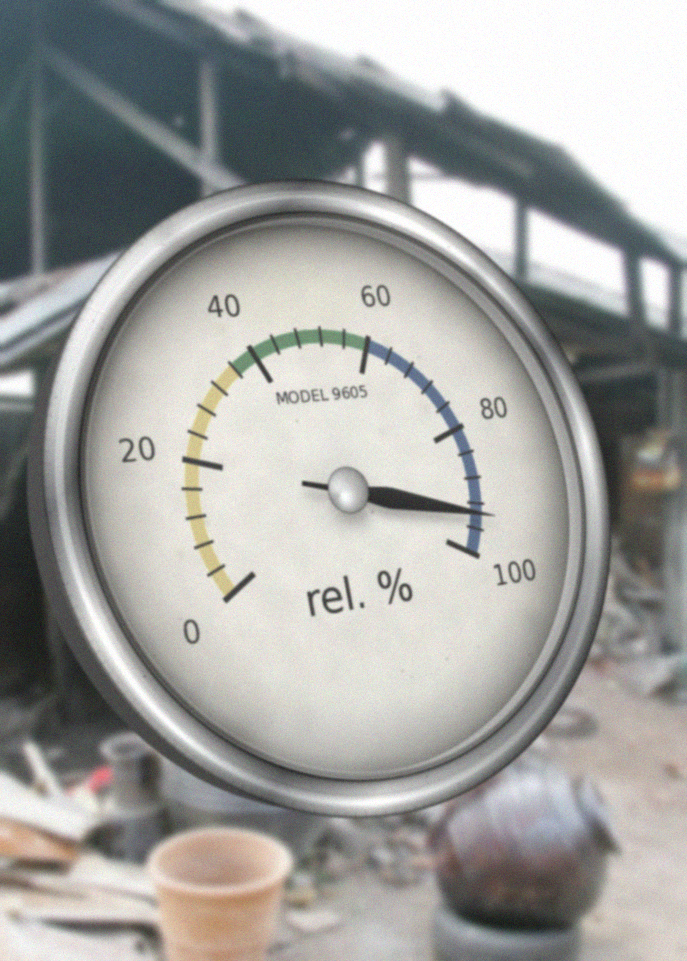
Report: 94%
